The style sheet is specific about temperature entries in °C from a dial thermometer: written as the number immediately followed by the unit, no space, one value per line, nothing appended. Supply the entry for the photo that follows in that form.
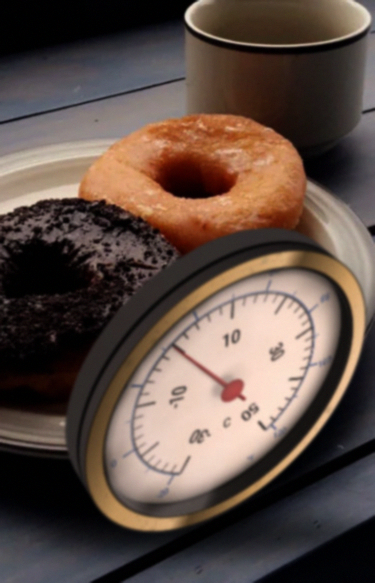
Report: 0°C
